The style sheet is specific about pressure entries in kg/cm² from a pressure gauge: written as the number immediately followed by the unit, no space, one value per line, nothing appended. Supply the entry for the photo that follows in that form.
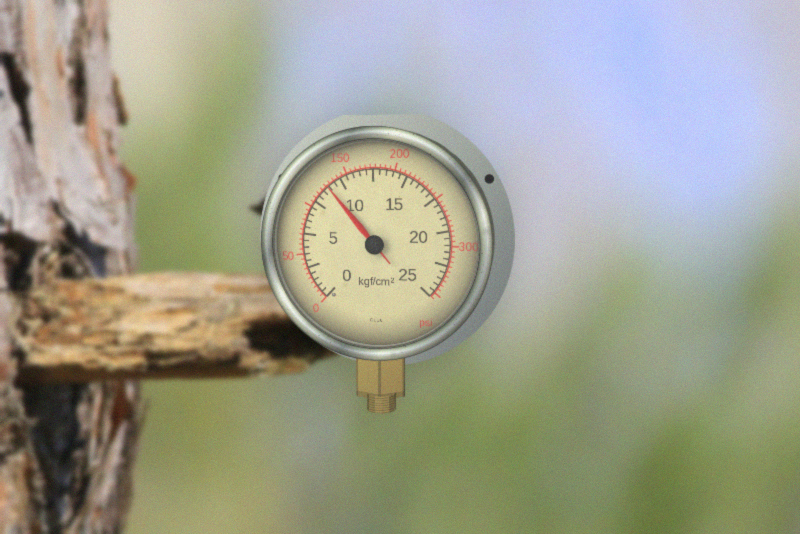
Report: 9kg/cm²
